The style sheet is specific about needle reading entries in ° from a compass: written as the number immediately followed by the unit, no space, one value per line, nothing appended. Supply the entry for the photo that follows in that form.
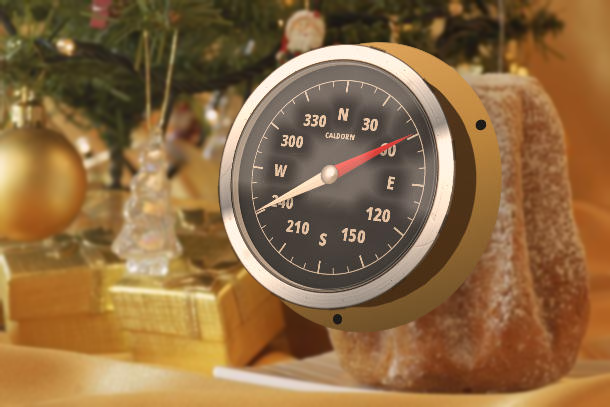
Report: 60°
